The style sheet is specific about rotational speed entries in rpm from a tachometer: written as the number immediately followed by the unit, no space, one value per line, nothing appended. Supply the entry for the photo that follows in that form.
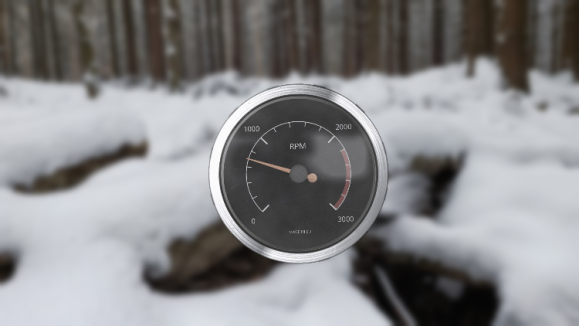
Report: 700rpm
